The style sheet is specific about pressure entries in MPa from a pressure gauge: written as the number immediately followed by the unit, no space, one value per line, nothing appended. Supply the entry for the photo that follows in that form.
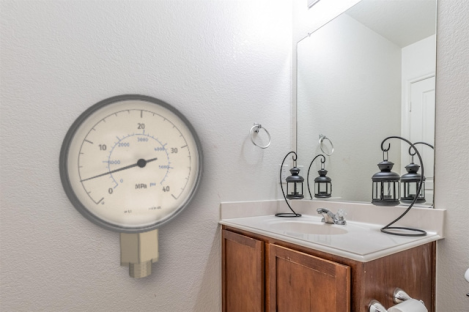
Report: 4MPa
